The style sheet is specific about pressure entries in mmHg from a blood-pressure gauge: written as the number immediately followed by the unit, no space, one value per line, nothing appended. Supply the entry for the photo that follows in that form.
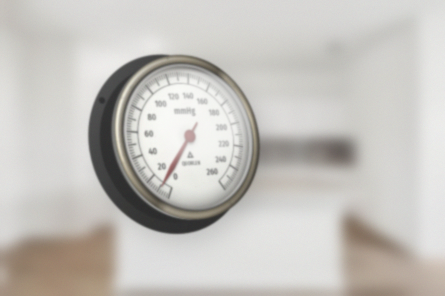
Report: 10mmHg
